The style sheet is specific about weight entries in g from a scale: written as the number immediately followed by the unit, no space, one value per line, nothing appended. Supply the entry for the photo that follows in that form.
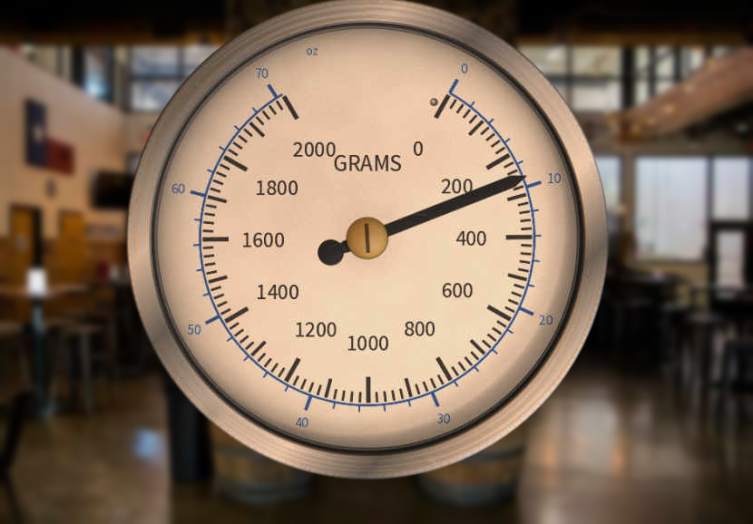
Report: 260g
